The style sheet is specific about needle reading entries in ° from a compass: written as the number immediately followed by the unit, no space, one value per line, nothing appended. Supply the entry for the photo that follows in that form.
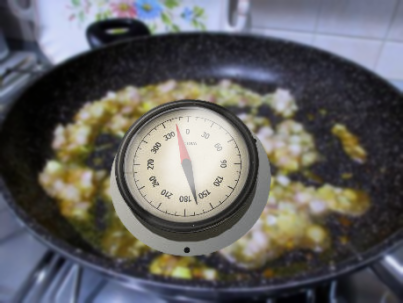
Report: 345°
